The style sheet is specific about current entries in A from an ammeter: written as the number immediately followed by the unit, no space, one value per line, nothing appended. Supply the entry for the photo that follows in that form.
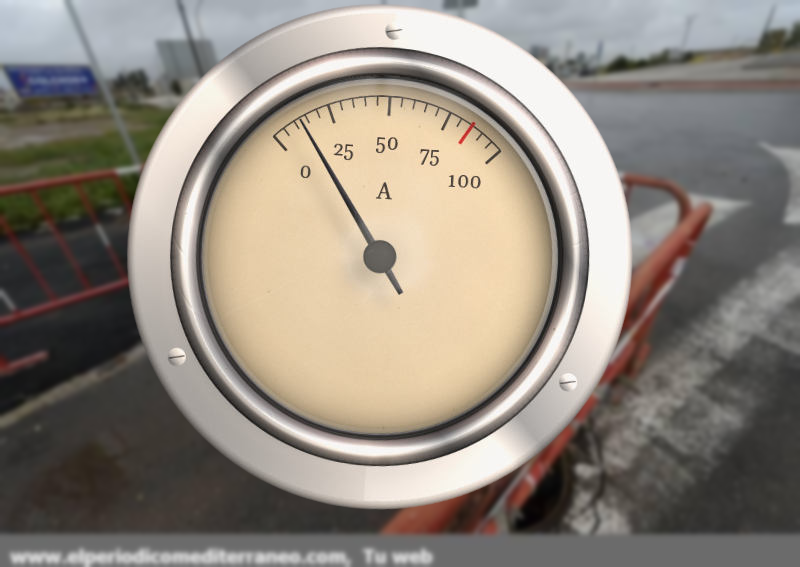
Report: 12.5A
